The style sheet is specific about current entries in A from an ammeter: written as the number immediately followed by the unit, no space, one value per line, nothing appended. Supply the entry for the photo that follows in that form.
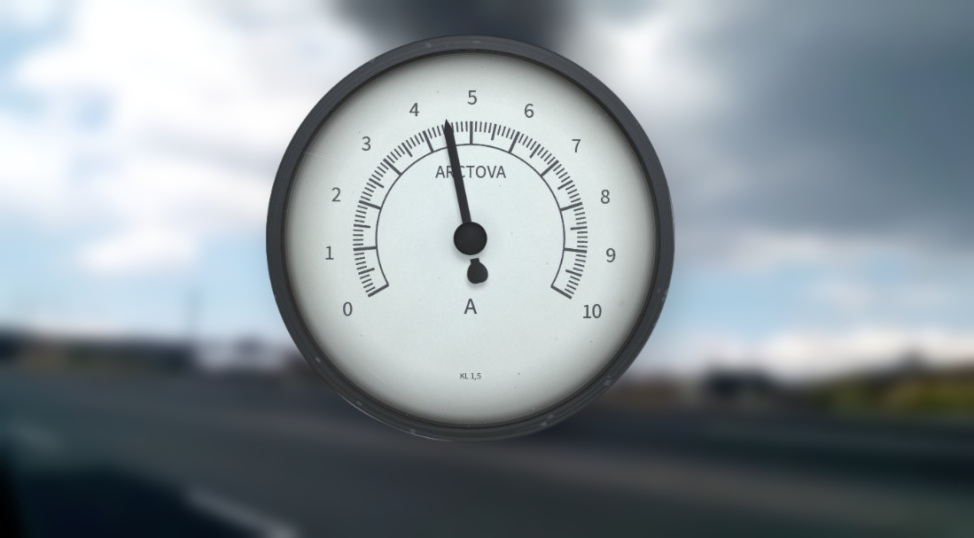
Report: 4.5A
